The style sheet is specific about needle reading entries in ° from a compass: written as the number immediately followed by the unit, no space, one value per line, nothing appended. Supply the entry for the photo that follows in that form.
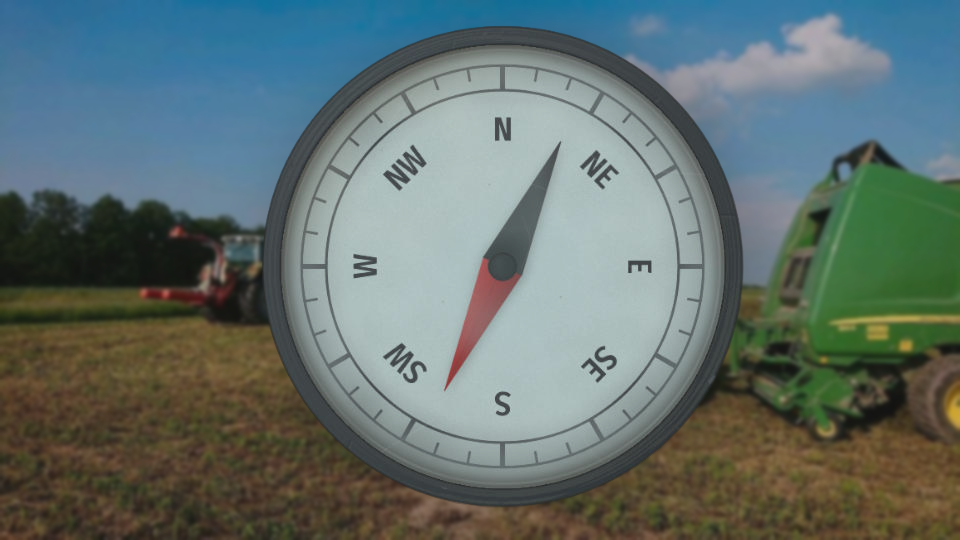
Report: 205°
